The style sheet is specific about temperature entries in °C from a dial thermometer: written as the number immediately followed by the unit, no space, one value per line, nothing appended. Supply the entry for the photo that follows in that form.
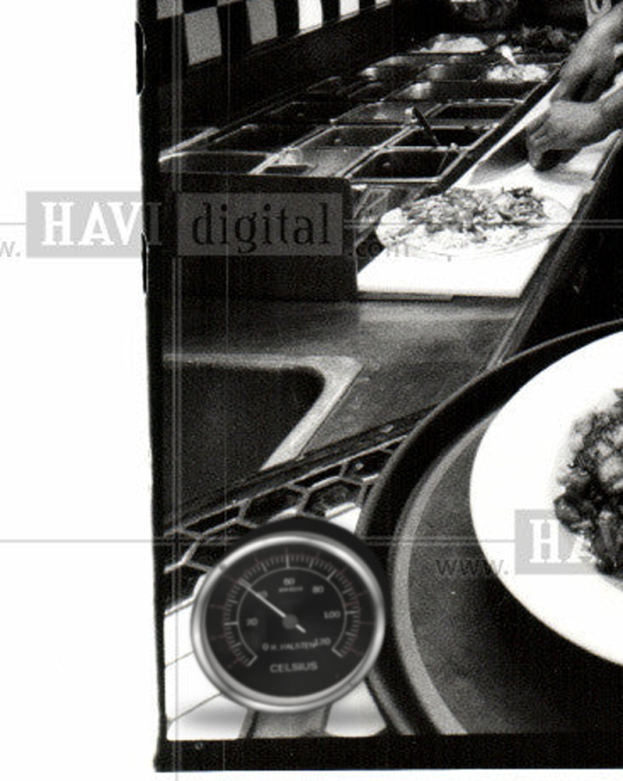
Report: 40°C
